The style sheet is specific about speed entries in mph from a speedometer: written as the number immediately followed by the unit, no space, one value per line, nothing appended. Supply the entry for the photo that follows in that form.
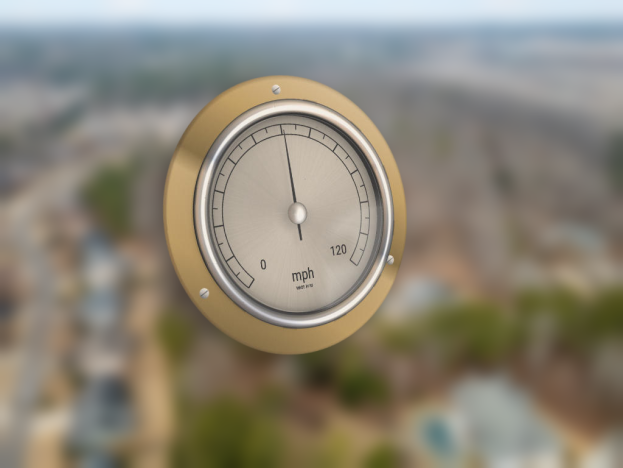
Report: 60mph
